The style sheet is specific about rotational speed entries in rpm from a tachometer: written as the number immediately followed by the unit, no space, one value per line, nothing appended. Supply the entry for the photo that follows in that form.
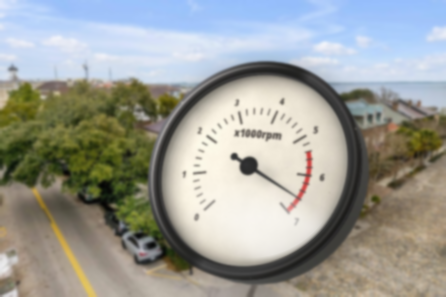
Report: 6600rpm
